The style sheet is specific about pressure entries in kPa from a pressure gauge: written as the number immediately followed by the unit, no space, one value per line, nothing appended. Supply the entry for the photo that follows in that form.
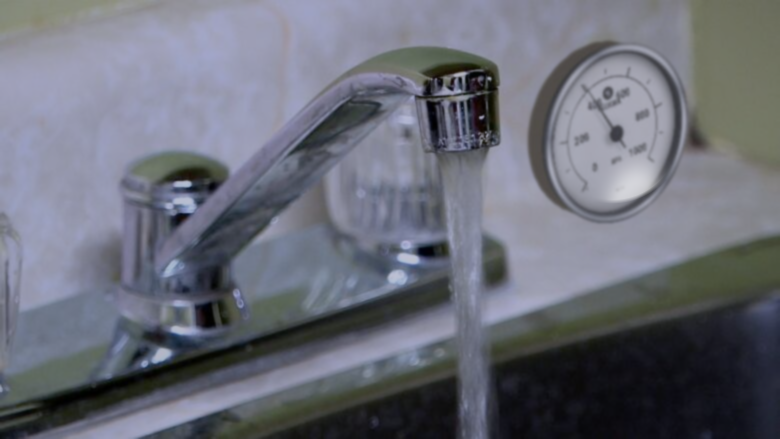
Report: 400kPa
